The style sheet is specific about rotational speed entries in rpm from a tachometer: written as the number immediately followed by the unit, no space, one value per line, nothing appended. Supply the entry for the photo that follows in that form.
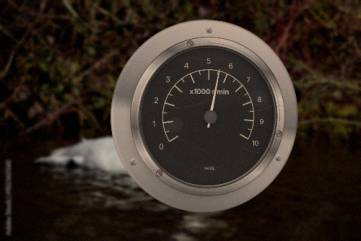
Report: 5500rpm
